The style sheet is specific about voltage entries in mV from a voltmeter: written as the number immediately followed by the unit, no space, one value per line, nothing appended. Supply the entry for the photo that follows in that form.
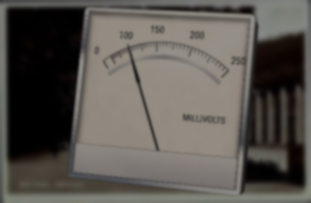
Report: 100mV
